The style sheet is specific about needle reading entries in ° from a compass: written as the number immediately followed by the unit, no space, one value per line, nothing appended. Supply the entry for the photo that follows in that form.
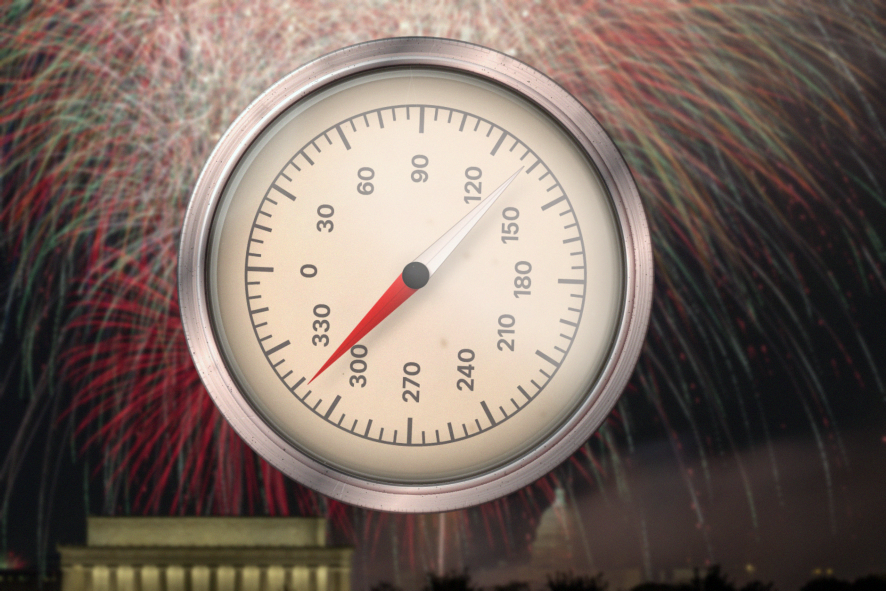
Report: 312.5°
